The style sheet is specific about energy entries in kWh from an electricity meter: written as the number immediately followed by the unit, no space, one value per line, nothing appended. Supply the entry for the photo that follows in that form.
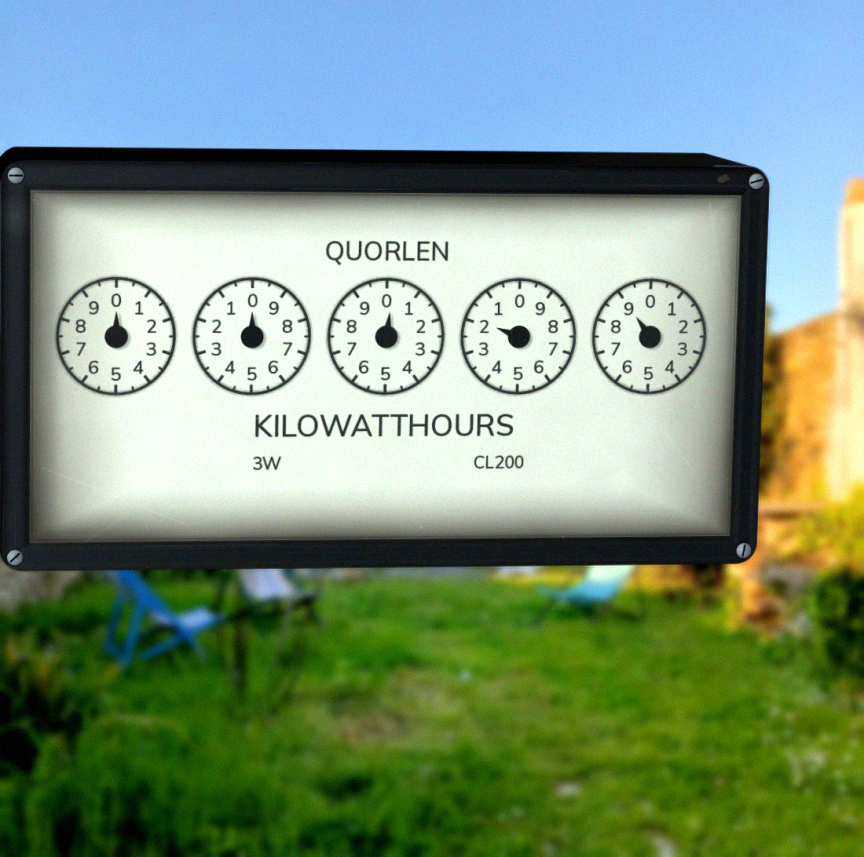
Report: 19kWh
